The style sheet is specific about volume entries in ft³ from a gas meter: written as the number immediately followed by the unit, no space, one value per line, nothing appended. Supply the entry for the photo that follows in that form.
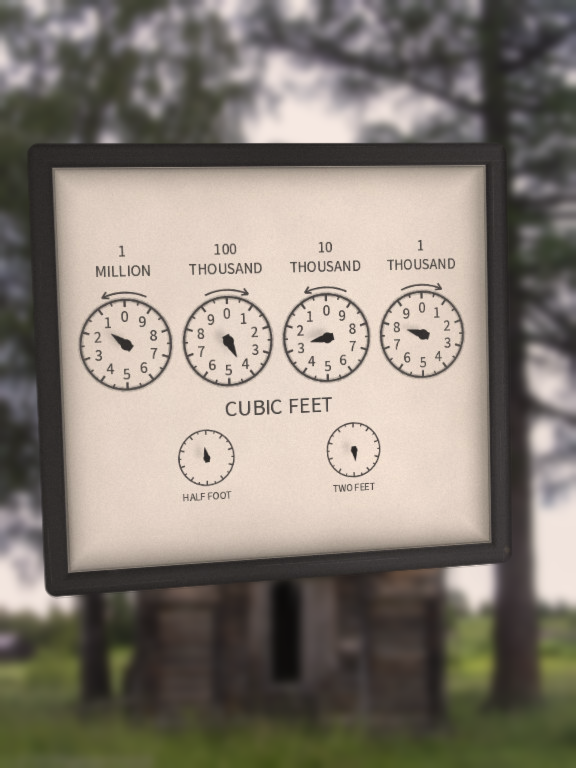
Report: 142800ft³
